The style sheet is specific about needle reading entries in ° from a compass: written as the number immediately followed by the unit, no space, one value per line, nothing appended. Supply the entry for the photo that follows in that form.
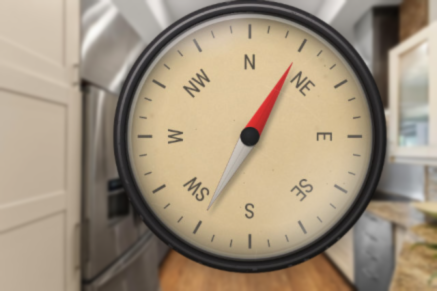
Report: 30°
